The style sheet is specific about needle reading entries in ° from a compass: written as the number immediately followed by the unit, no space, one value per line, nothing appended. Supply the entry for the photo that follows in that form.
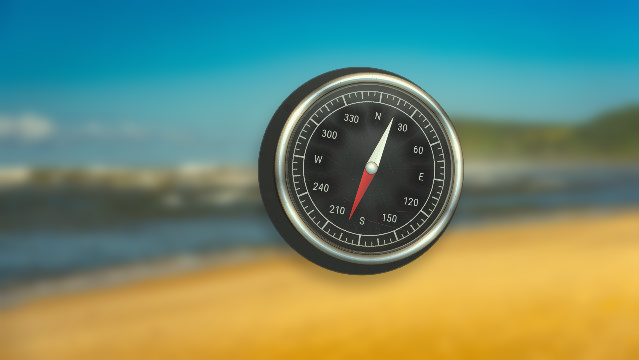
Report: 195°
